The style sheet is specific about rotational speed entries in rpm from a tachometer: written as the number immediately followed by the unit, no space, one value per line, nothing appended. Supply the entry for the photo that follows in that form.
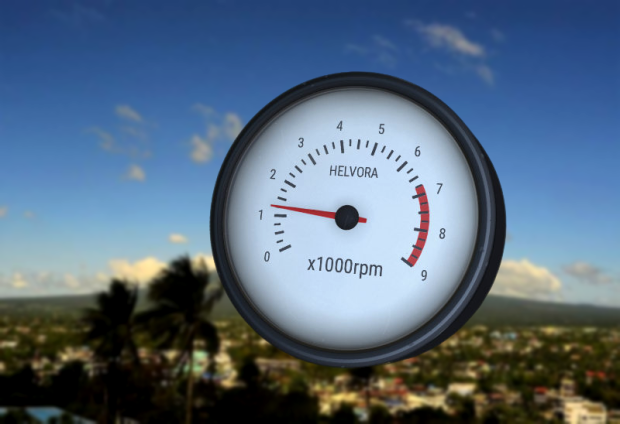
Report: 1250rpm
